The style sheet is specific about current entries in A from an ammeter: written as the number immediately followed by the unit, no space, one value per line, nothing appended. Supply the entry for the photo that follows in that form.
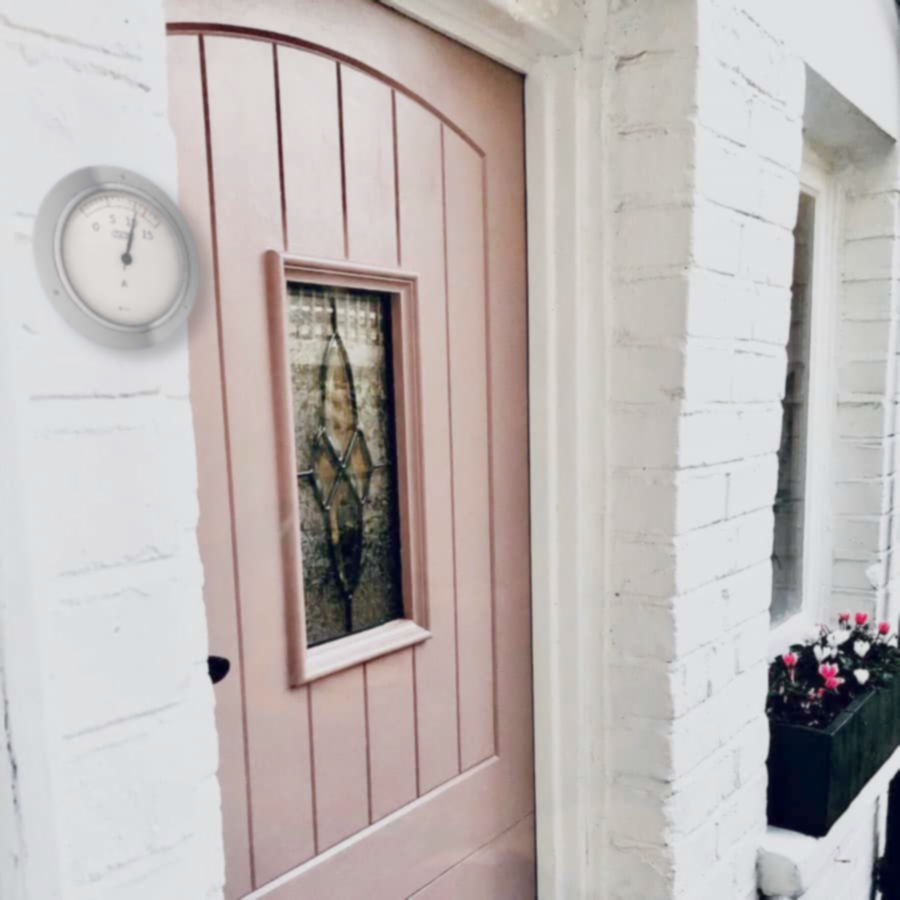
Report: 10A
